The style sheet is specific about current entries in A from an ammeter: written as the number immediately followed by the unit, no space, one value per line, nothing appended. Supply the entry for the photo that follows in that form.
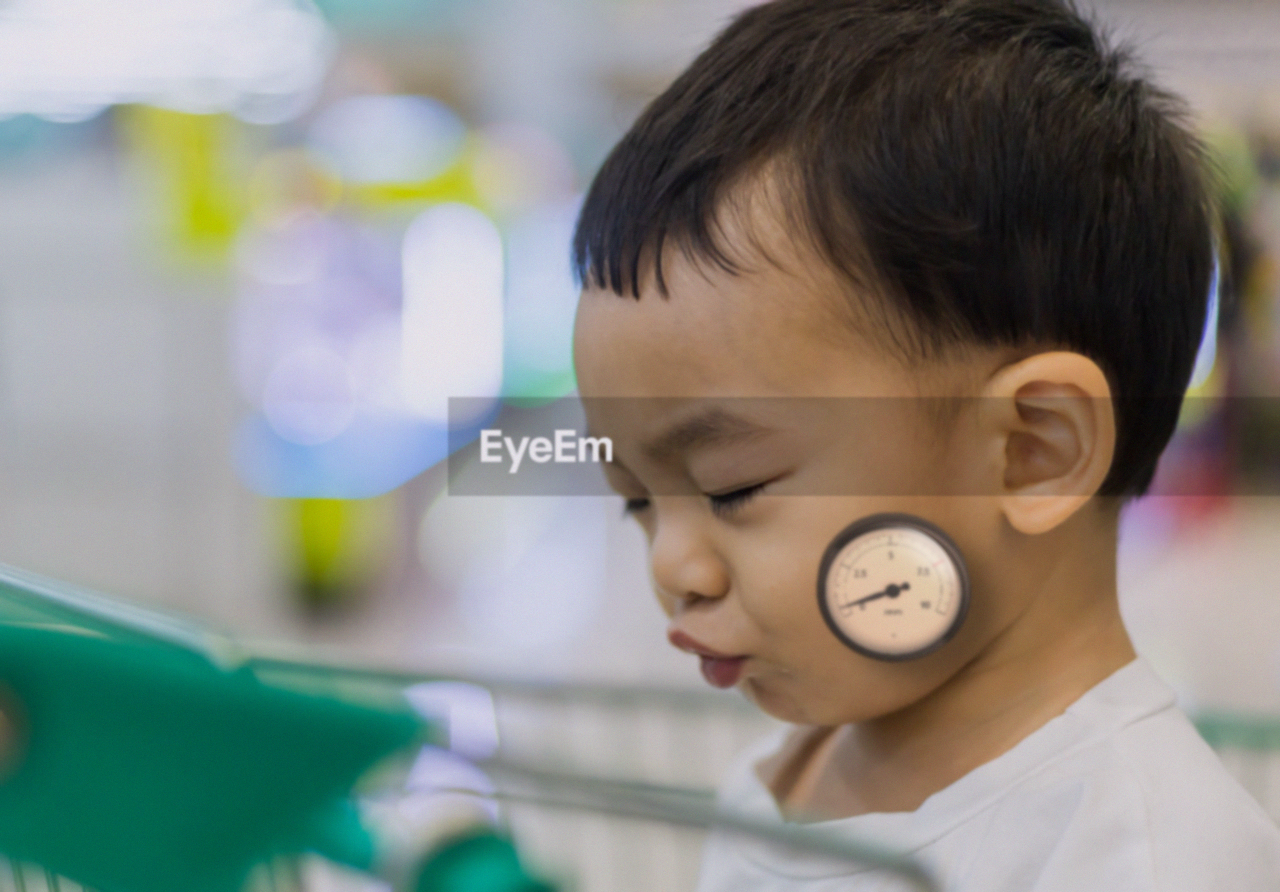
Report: 0.5A
